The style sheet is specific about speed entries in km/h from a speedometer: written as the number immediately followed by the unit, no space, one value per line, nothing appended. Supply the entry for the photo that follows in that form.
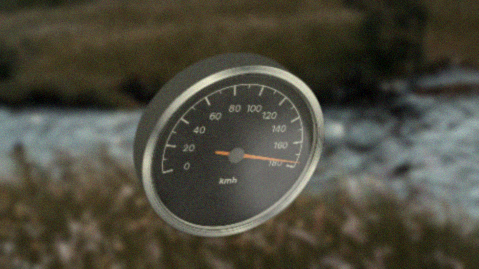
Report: 175km/h
